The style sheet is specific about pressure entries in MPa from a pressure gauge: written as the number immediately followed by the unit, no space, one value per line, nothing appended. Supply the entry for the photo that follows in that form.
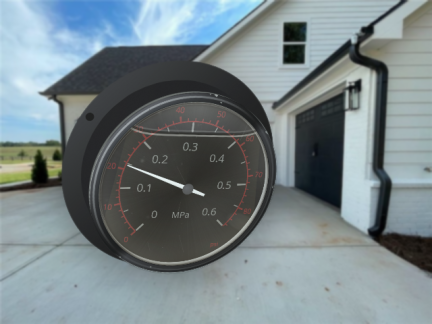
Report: 0.15MPa
